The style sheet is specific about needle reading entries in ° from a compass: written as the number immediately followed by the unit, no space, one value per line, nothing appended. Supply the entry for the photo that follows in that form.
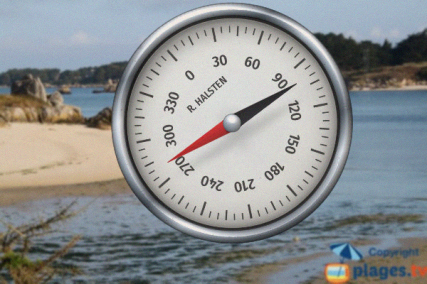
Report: 280°
